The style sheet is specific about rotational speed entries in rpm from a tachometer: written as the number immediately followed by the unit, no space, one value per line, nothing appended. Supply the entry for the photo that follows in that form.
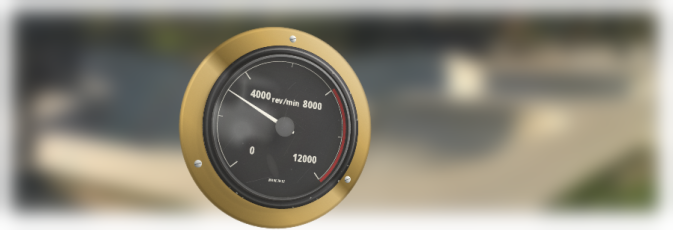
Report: 3000rpm
